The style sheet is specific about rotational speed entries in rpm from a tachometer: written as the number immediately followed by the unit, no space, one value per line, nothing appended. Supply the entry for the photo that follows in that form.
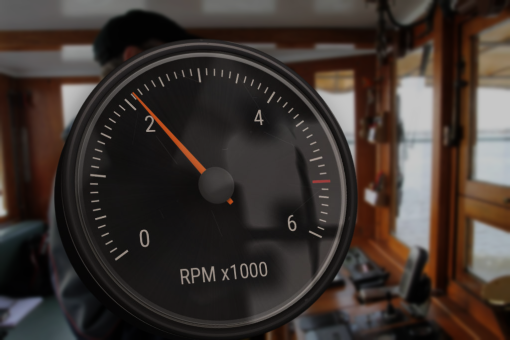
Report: 2100rpm
